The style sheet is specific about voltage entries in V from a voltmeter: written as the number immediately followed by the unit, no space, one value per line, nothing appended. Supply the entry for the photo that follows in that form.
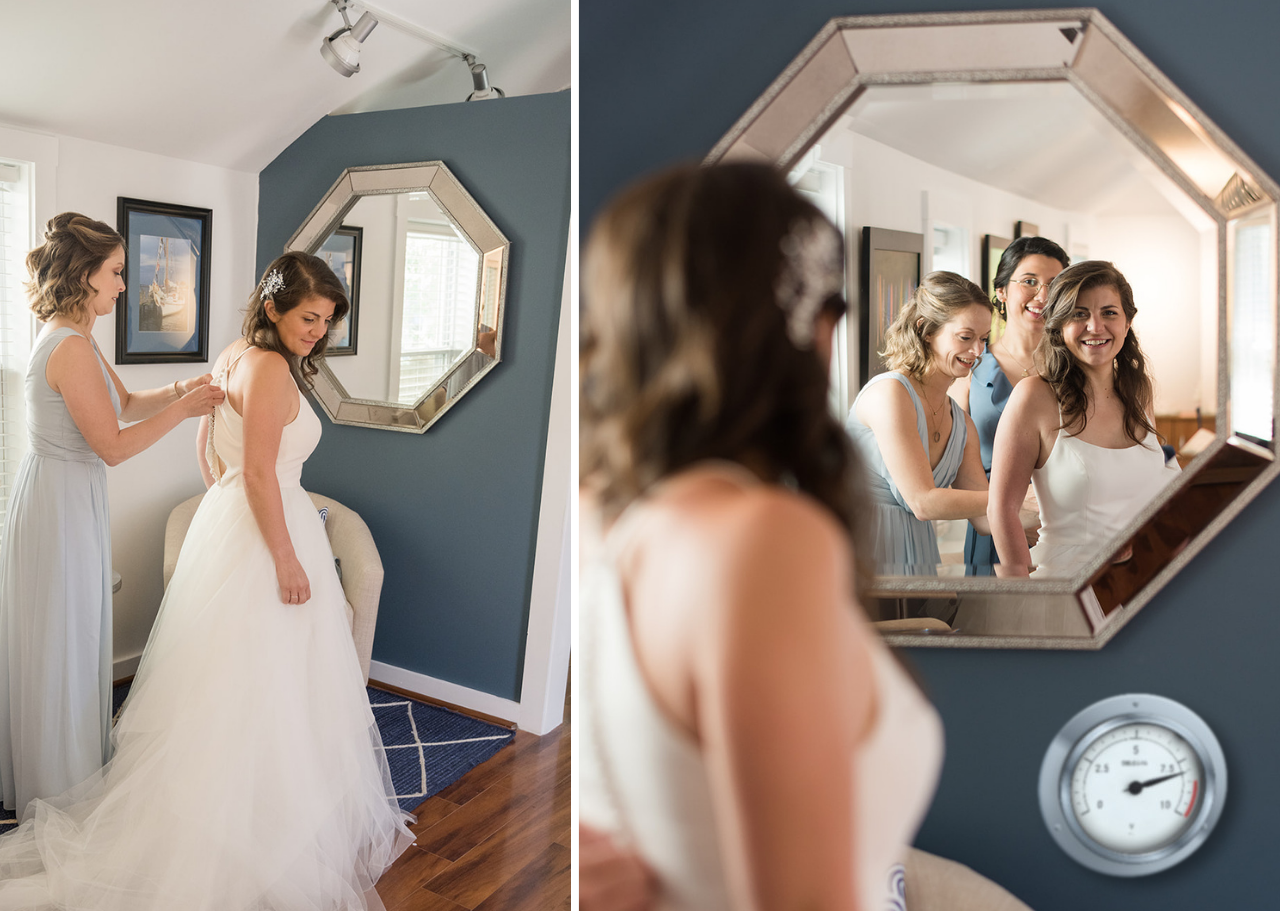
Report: 8V
